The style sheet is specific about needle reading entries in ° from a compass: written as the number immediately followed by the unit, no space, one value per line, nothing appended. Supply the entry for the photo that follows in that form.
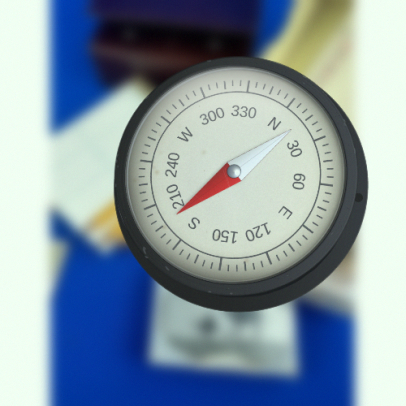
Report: 195°
